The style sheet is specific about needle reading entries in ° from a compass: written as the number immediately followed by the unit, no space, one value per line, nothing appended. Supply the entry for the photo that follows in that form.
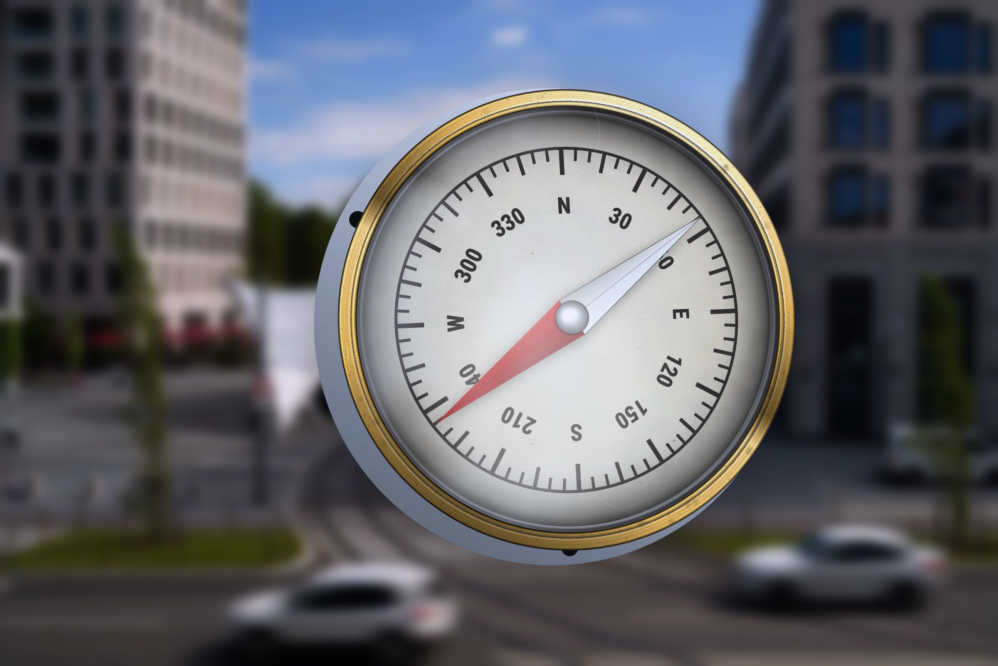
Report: 235°
